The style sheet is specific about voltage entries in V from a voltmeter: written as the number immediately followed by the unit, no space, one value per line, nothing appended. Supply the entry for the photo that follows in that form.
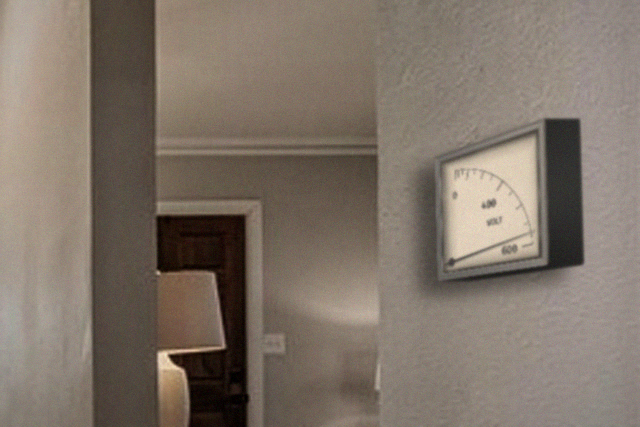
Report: 575V
